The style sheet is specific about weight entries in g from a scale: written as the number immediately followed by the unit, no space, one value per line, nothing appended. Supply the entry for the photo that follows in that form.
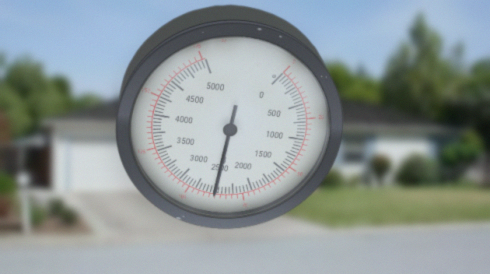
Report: 2500g
